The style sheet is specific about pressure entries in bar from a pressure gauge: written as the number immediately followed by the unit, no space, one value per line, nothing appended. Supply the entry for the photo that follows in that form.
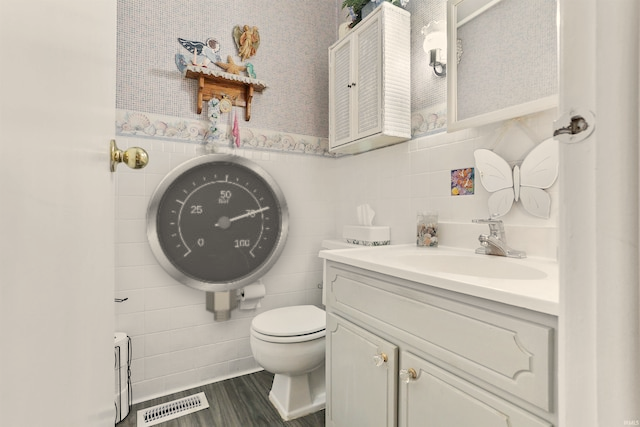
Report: 75bar
